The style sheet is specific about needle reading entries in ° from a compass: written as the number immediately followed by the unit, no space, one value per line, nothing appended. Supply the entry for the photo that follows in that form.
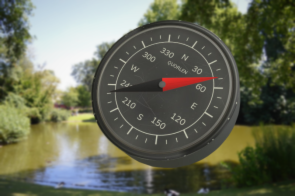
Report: 50°
